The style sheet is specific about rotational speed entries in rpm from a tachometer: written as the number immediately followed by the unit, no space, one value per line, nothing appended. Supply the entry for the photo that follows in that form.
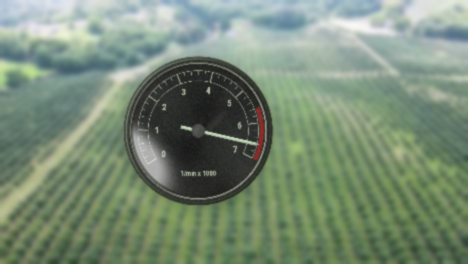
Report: 6600rpm
